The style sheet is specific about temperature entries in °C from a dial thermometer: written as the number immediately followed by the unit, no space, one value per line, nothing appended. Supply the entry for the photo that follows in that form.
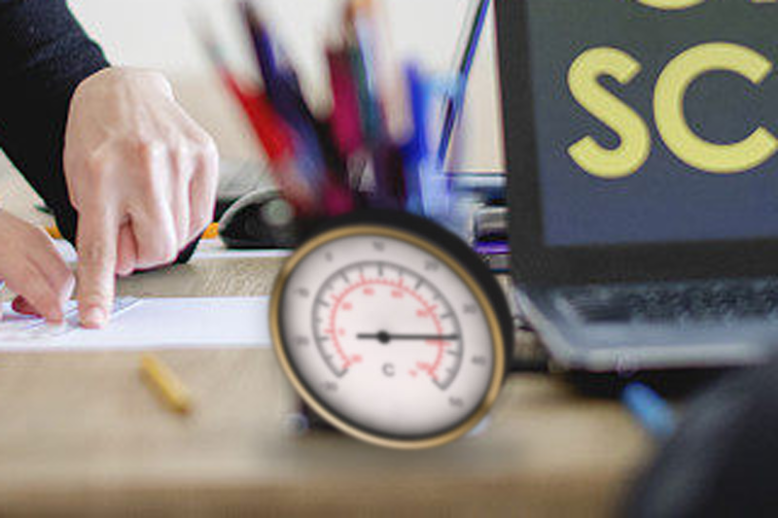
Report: 35°C
